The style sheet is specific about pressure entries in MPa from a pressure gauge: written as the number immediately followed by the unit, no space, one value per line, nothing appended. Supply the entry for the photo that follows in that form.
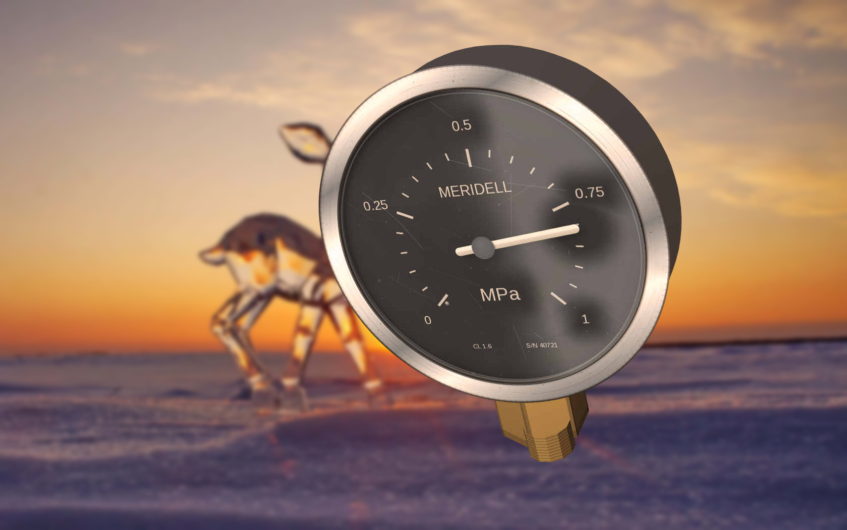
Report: 0.8MPa
